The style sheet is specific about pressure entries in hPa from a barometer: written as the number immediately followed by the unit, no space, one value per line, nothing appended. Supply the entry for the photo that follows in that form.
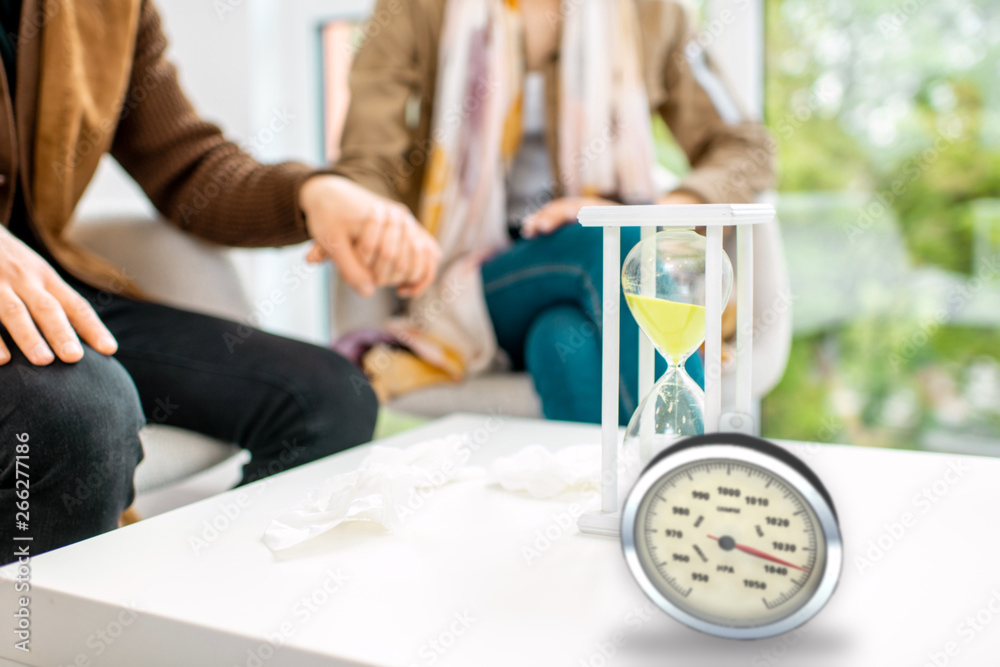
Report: 1035hPa
